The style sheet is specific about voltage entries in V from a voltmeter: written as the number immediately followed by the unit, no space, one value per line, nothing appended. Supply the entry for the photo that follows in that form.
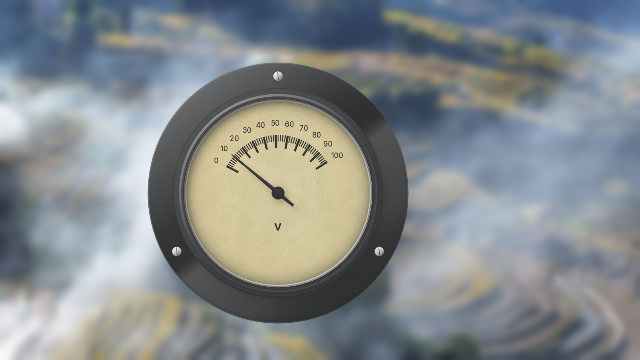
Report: 10V
